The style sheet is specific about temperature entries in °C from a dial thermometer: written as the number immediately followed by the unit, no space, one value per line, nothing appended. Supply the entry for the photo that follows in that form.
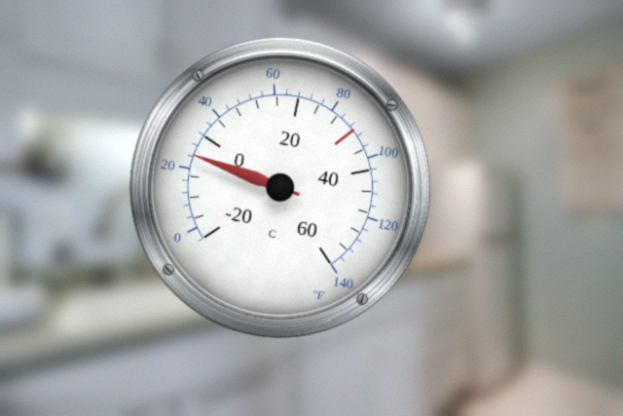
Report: -4°C
